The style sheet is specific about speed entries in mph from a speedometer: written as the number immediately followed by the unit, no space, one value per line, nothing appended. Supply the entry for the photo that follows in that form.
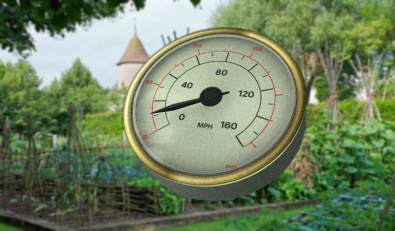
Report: 10mph
